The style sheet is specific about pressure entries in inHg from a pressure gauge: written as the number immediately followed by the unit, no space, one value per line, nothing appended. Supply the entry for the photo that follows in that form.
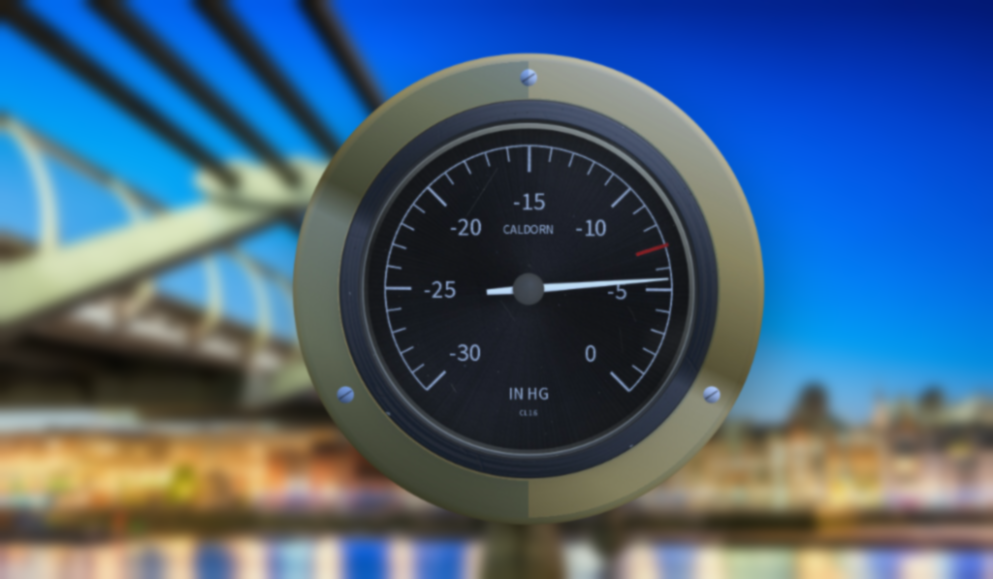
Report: -5.5inHg
